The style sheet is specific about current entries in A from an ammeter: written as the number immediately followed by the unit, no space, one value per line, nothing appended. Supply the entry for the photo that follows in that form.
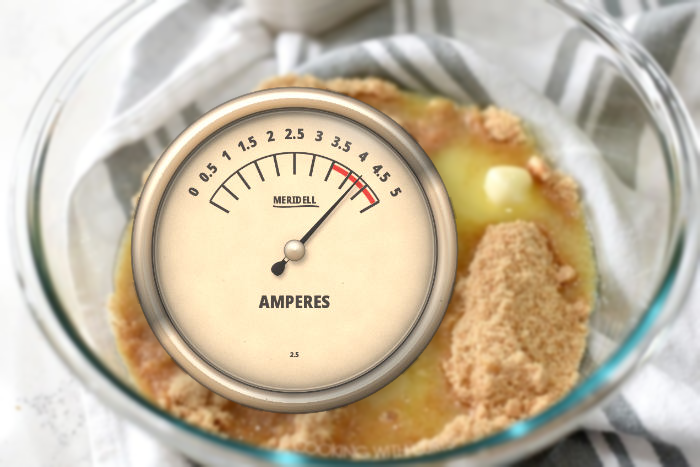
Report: 4.25A
